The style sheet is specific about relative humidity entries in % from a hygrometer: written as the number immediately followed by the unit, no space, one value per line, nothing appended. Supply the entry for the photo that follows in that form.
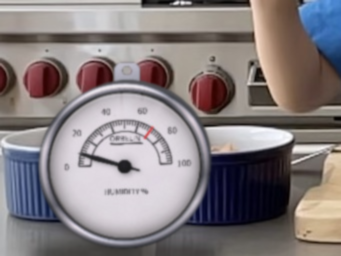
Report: 10%
